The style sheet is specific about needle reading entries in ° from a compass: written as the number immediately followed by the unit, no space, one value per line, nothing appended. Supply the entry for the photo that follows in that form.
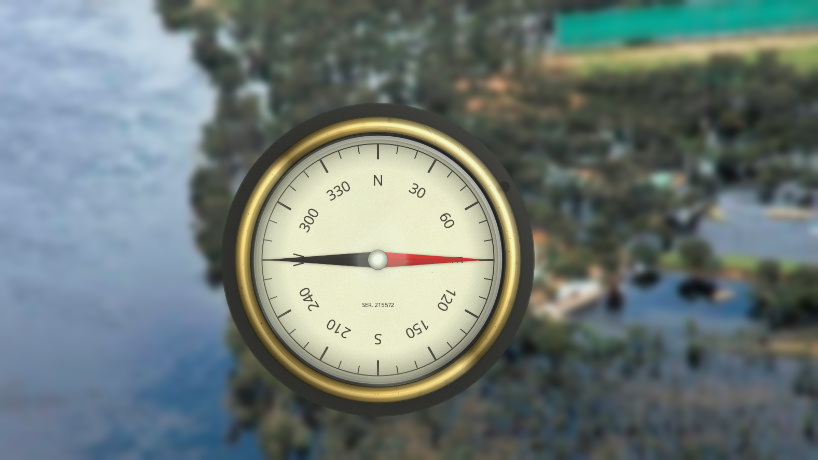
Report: 90°
